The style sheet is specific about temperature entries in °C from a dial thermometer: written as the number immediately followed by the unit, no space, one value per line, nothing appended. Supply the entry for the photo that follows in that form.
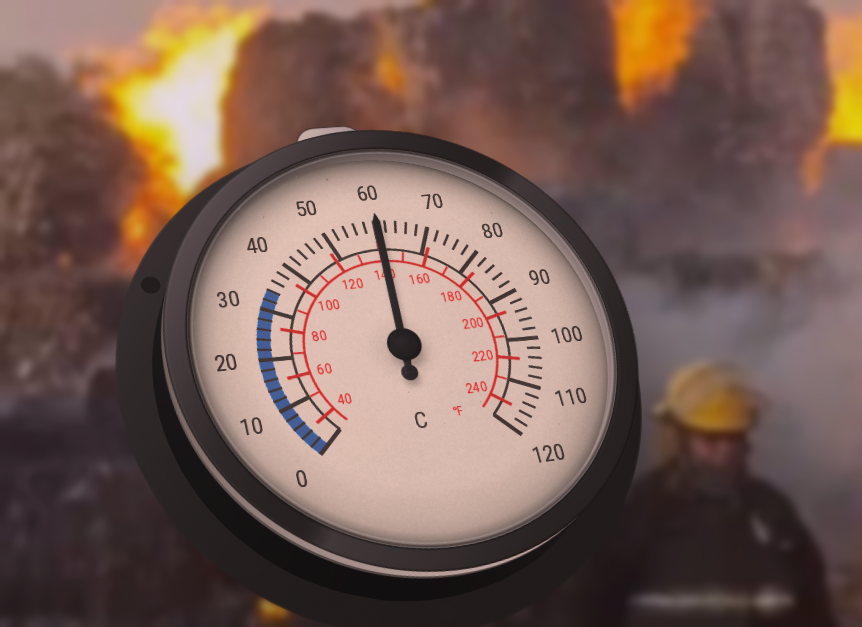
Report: 60°C
